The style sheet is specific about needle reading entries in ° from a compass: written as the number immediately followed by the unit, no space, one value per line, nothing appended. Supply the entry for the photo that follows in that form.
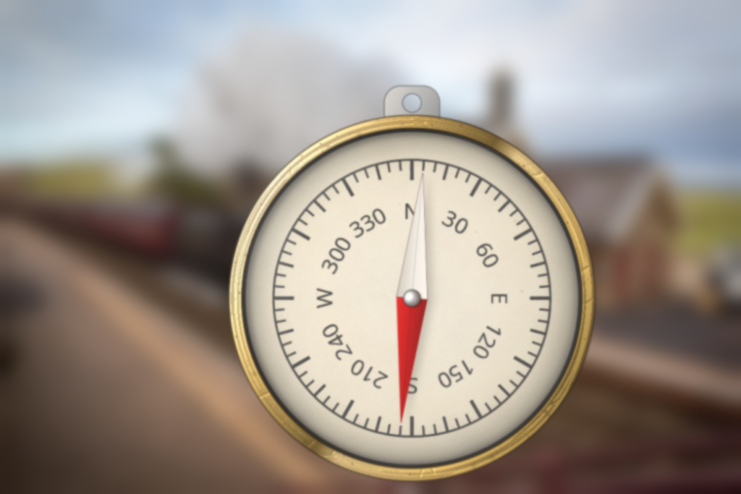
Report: 185°
